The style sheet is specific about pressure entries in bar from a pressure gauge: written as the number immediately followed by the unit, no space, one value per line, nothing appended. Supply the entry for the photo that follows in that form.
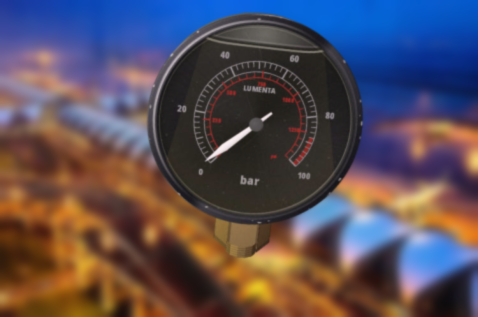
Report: 2bar
